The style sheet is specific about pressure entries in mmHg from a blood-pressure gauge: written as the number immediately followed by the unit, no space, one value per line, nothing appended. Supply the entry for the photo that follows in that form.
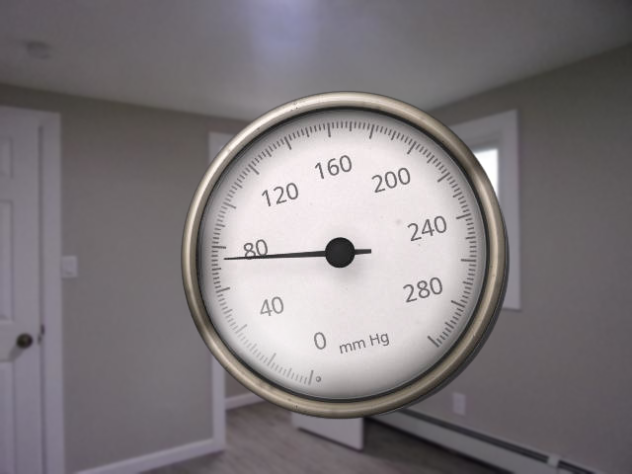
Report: 74mmHg
